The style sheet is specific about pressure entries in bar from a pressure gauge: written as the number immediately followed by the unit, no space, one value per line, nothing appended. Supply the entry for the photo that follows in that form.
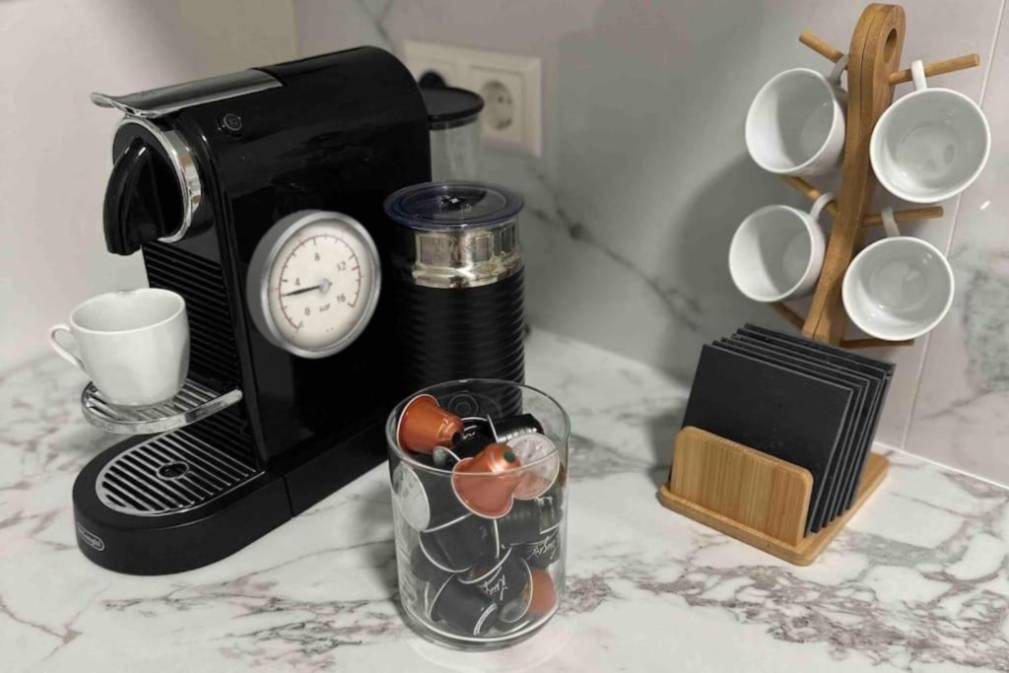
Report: 3bar
